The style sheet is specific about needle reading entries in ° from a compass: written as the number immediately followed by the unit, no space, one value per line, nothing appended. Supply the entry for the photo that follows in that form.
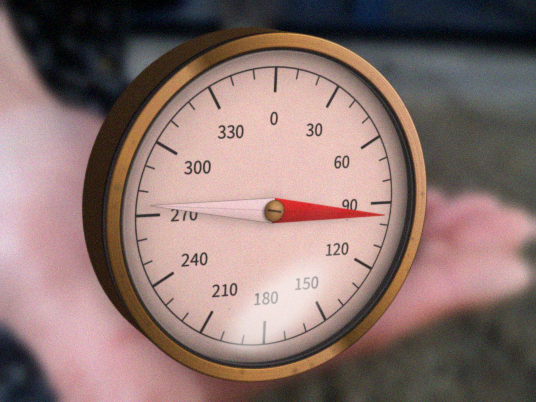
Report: 95°
